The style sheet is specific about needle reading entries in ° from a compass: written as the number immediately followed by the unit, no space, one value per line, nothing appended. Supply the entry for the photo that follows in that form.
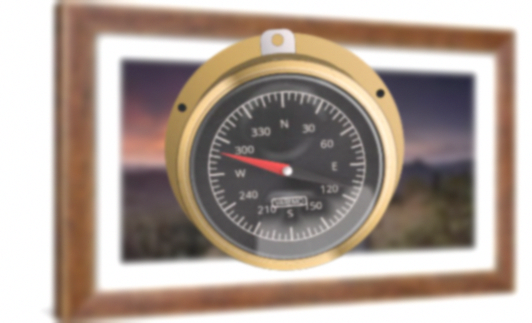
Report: 290°
